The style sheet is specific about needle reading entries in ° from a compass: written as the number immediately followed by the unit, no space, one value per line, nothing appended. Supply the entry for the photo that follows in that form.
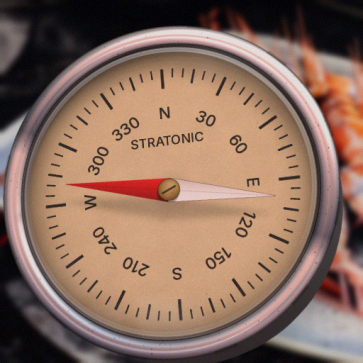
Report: 280°
